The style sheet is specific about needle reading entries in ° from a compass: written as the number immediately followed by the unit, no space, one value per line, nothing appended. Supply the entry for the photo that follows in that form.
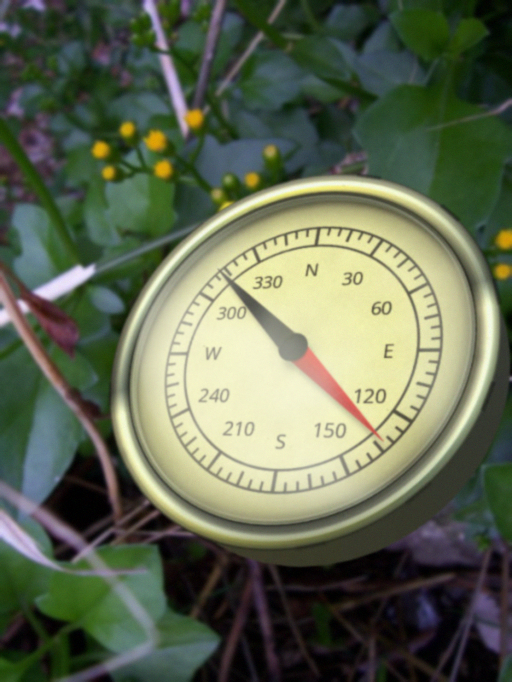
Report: 132.5°
